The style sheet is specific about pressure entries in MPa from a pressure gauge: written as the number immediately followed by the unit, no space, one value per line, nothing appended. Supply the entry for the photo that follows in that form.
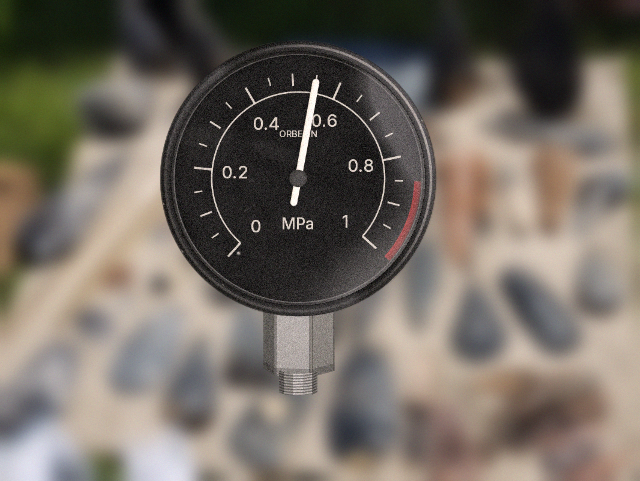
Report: 0.55MPa
